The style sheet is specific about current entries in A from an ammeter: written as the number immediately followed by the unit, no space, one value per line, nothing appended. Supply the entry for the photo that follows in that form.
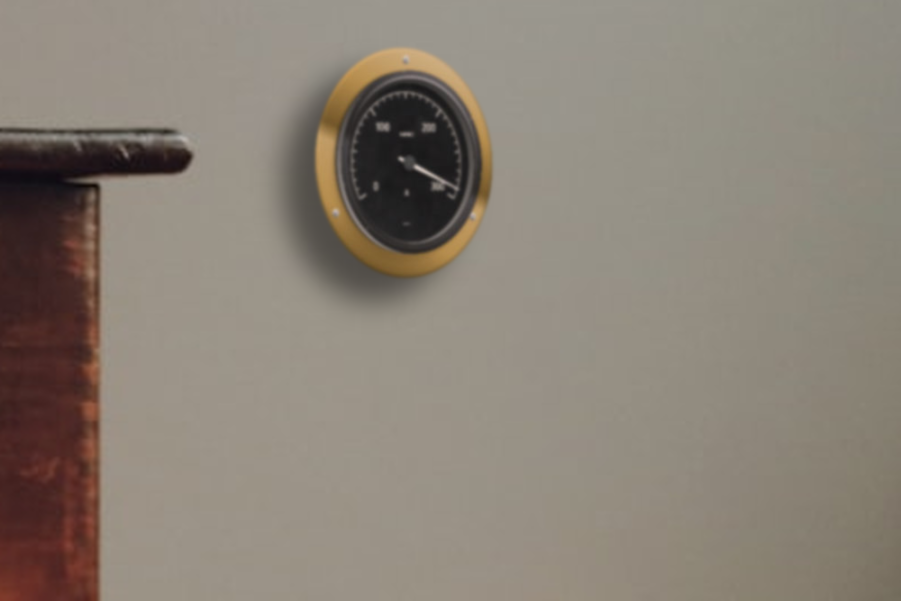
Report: 290A
